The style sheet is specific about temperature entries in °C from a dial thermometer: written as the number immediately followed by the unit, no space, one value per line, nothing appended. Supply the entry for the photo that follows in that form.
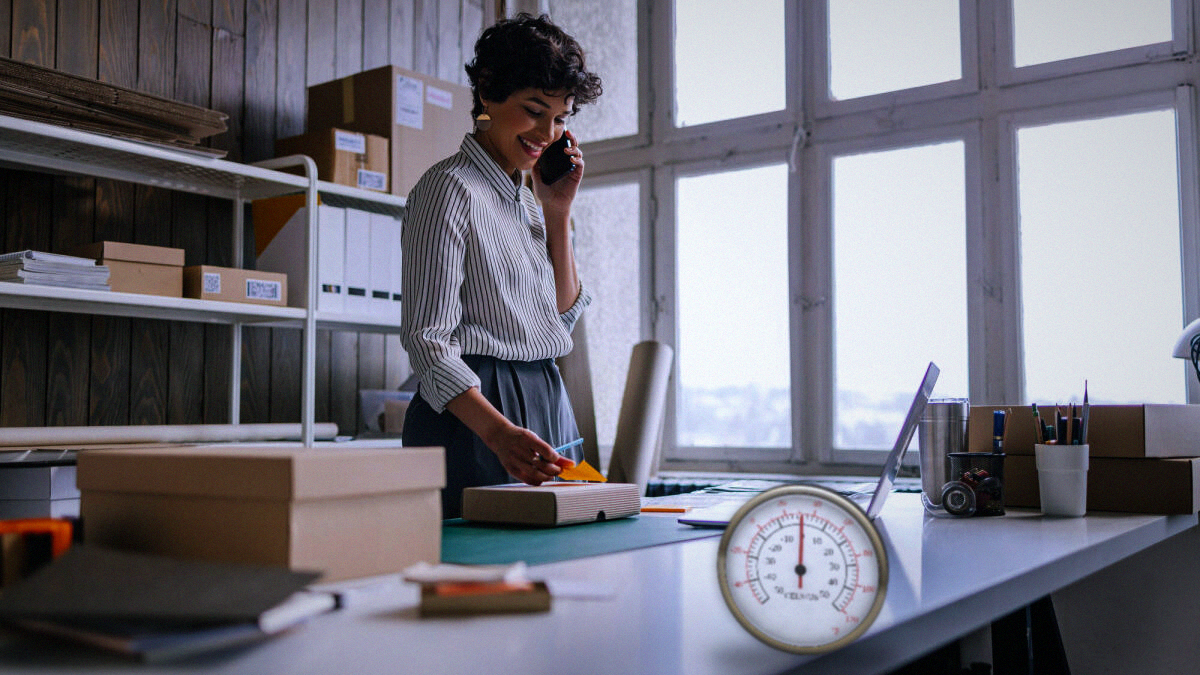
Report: 0°C
